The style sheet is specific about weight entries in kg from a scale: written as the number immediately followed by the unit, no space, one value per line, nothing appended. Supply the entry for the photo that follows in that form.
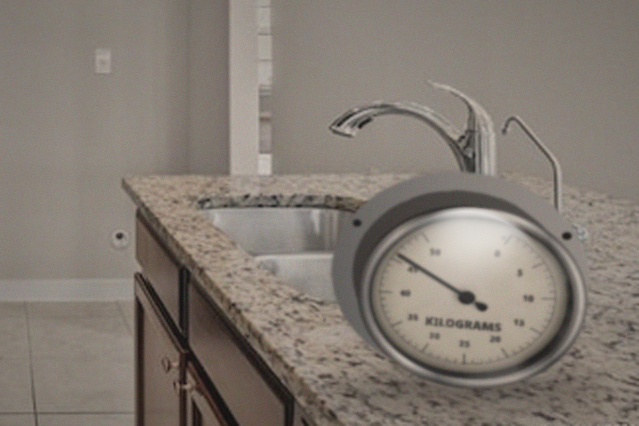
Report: 46kg
